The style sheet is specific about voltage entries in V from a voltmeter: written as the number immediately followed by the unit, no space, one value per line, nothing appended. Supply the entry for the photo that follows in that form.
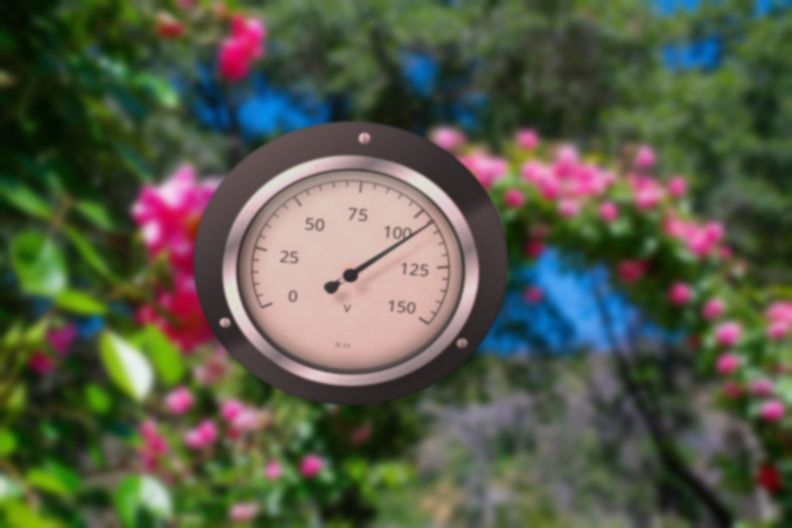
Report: 105V
